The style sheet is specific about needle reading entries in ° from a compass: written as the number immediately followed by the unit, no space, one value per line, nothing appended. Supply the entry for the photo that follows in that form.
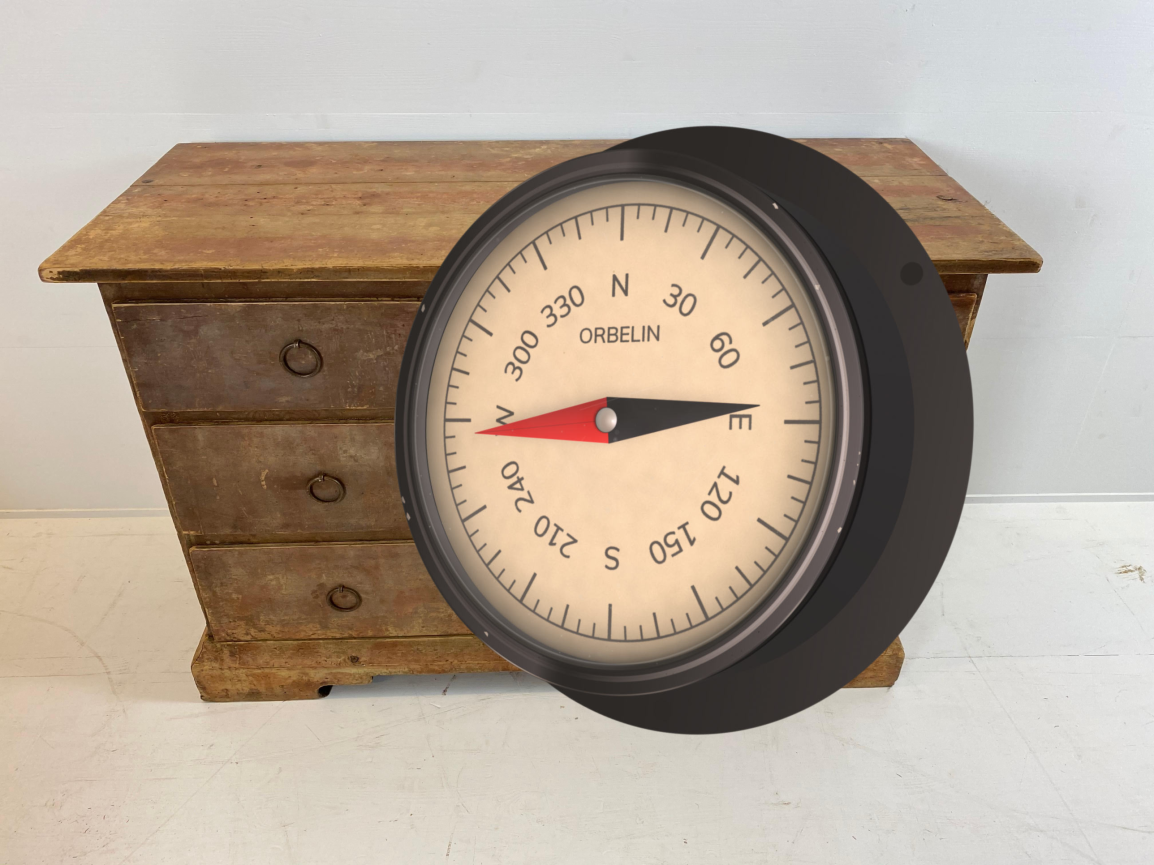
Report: 265°
